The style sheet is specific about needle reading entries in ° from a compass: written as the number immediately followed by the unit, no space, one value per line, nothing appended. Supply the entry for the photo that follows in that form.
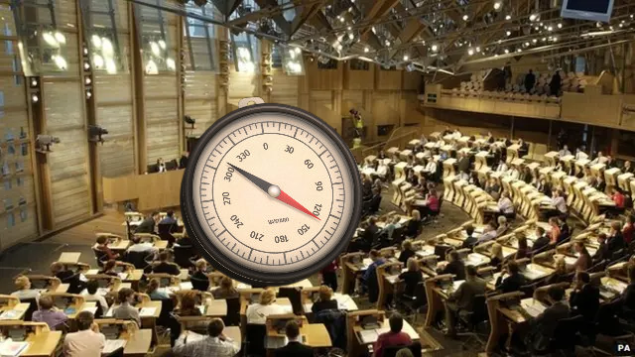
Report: 130°
